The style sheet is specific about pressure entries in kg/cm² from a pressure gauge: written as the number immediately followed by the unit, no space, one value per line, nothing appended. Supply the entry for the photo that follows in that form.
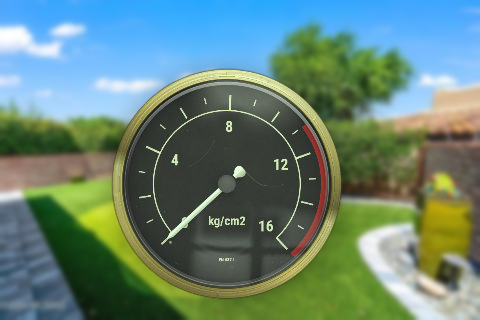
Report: 0kg/cm²
